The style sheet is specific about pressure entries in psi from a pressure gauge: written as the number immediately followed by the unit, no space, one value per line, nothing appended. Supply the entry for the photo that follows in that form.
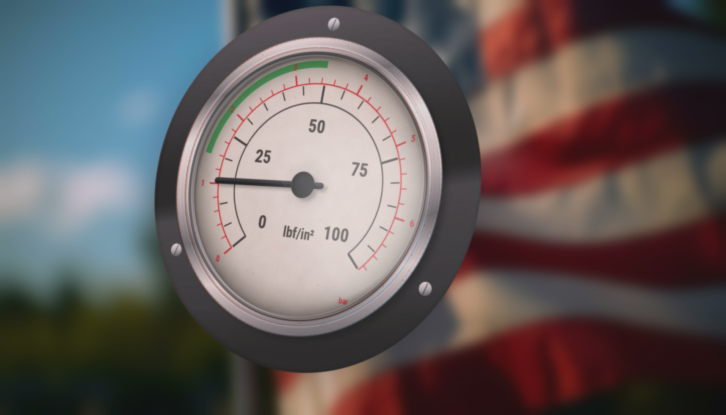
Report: 15psi
